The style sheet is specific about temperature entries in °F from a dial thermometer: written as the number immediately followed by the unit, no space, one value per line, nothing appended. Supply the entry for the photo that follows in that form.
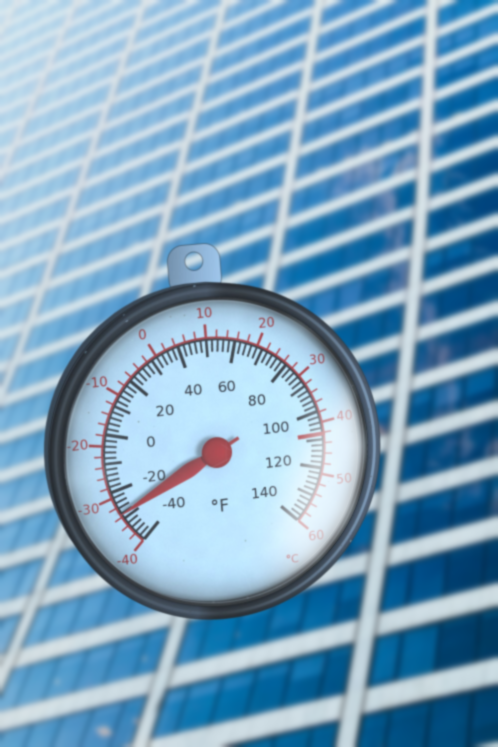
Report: -28°F
